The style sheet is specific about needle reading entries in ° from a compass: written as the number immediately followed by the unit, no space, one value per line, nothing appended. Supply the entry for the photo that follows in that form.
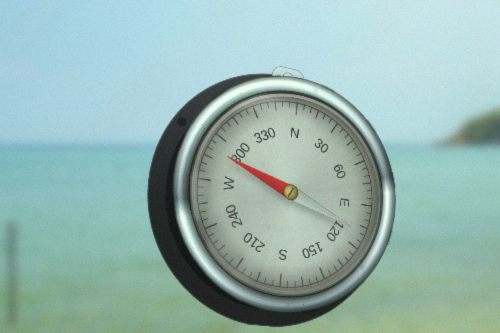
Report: 290°
